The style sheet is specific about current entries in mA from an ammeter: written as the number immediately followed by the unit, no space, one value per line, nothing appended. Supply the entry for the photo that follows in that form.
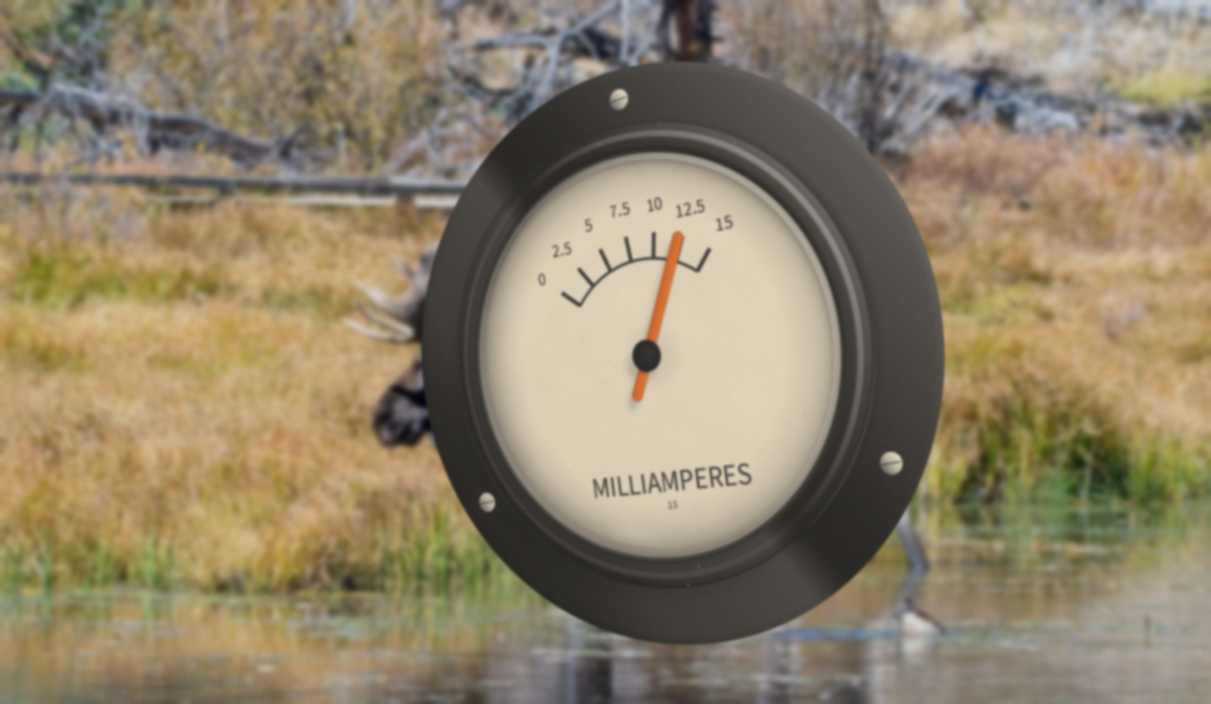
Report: 12.5mA
